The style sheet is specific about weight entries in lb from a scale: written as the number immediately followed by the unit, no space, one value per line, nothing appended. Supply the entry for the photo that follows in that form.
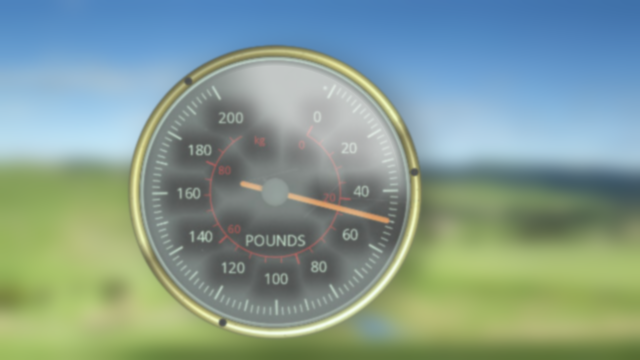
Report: 50lb
